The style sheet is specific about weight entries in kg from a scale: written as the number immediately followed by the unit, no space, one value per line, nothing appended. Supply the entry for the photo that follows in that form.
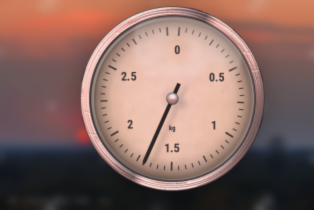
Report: 1.7kg
